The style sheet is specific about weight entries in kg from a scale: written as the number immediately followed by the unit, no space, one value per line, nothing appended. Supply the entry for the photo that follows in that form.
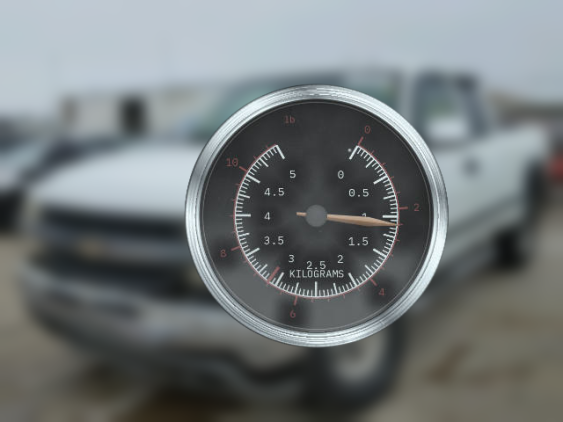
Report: 1.1kg
